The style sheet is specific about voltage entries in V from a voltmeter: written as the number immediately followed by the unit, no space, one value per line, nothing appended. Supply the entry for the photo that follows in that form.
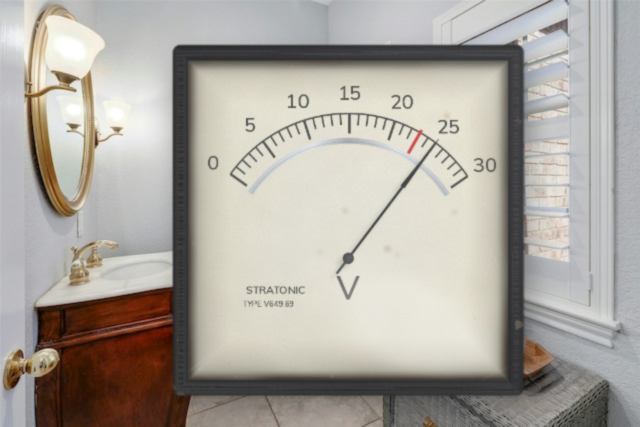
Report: 25V
